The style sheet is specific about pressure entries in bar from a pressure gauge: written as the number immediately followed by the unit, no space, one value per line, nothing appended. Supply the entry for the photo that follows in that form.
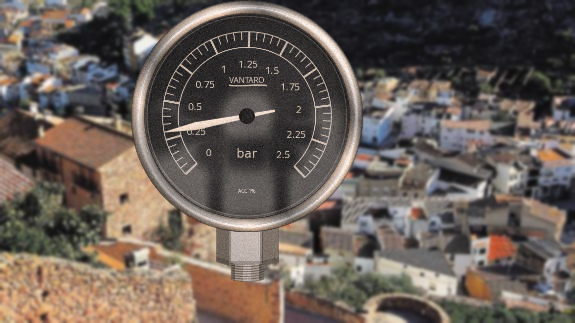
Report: 0.3bar
